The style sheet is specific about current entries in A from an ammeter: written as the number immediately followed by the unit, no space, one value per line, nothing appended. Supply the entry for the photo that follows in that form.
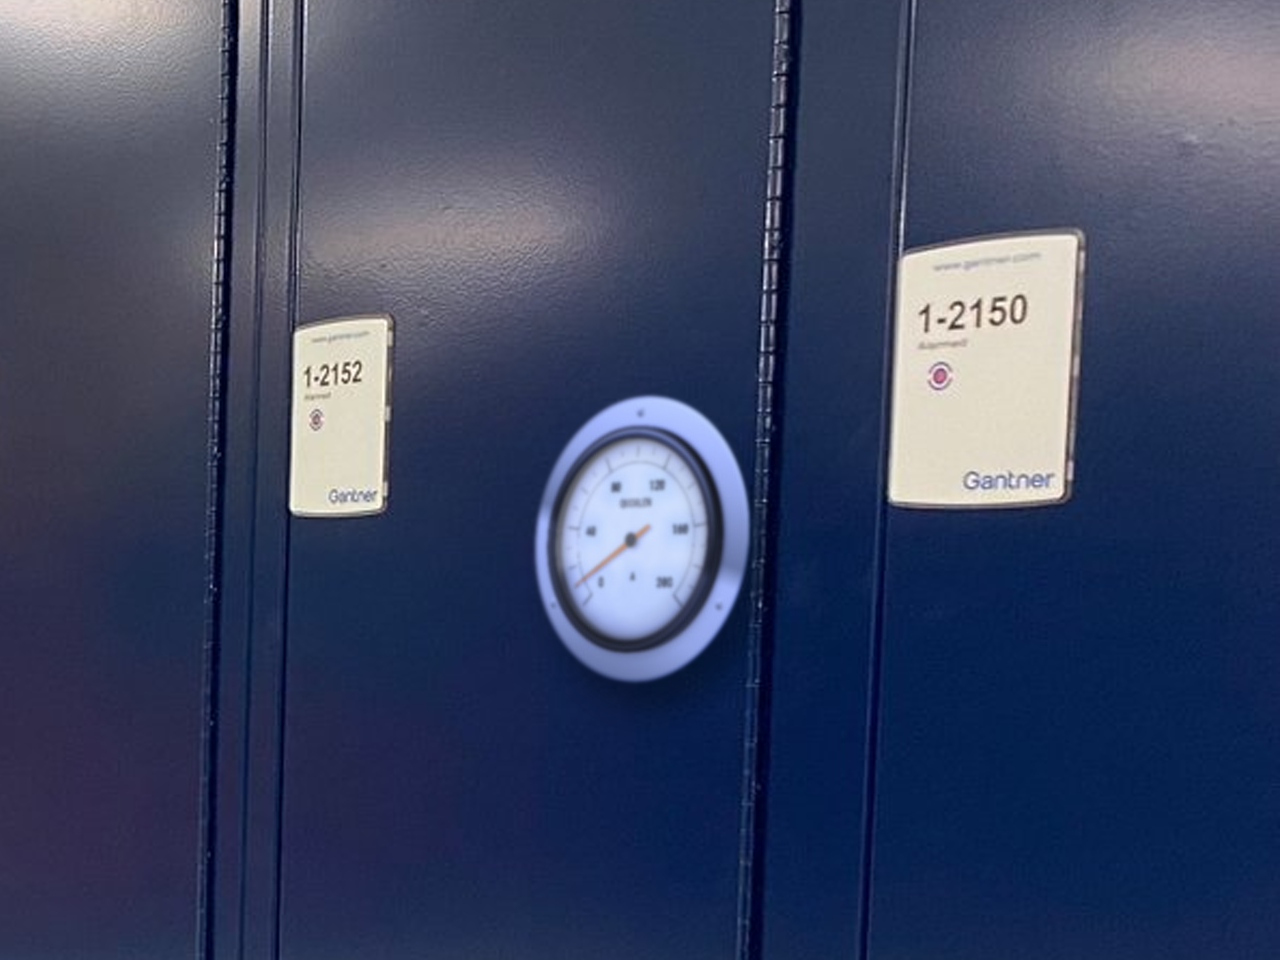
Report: 10A
